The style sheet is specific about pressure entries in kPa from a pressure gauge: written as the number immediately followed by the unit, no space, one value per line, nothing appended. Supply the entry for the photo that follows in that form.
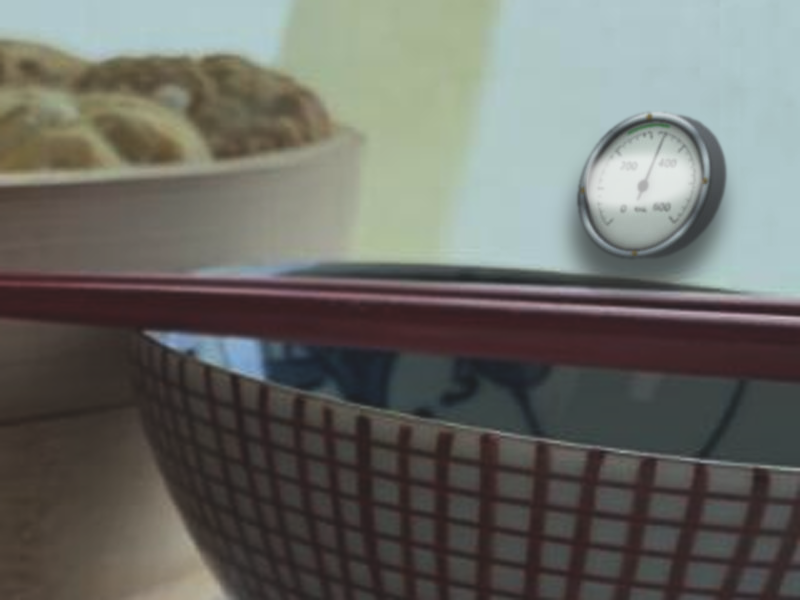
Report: 340kPa
